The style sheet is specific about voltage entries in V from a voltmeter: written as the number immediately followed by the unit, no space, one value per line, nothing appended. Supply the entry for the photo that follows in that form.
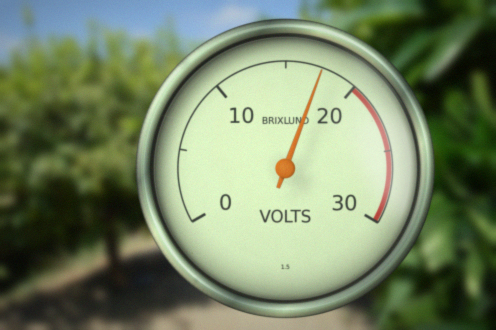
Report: 17.5V
